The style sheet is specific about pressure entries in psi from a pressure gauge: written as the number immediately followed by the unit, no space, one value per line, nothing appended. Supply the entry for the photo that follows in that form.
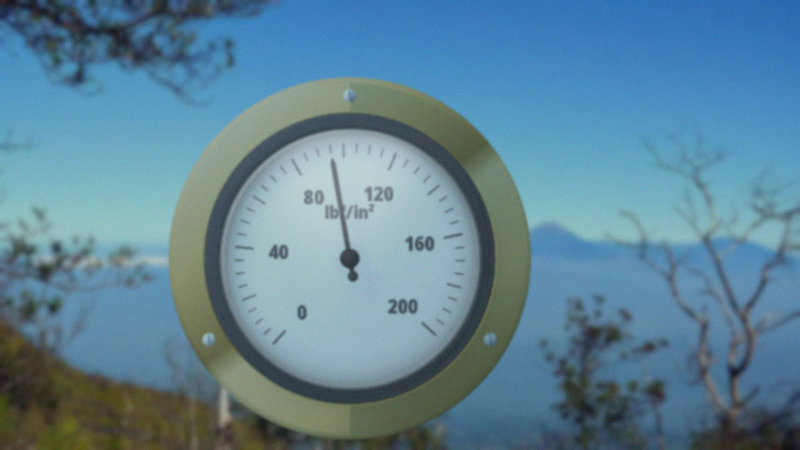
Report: 95psi
